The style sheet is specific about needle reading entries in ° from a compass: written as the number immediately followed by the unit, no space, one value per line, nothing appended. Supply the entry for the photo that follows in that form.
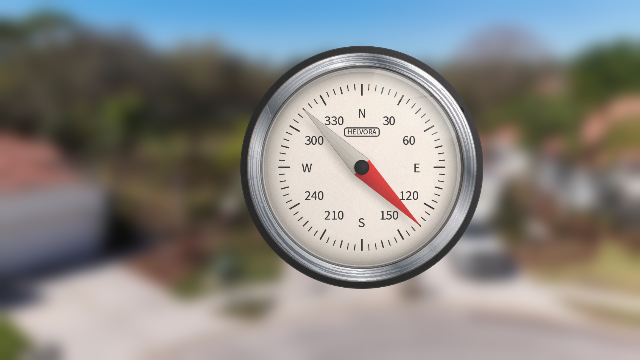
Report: 135°
